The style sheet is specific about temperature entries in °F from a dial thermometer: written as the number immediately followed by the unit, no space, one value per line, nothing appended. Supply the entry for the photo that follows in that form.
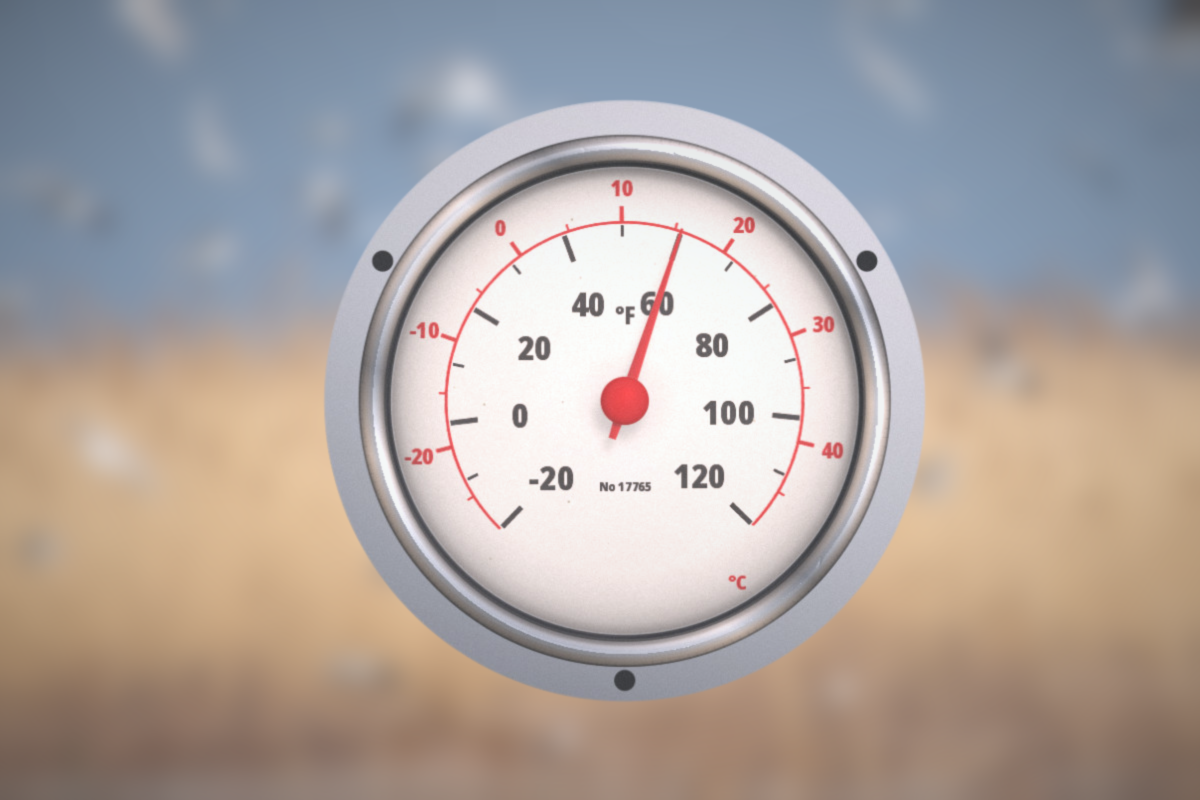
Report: 60°F
